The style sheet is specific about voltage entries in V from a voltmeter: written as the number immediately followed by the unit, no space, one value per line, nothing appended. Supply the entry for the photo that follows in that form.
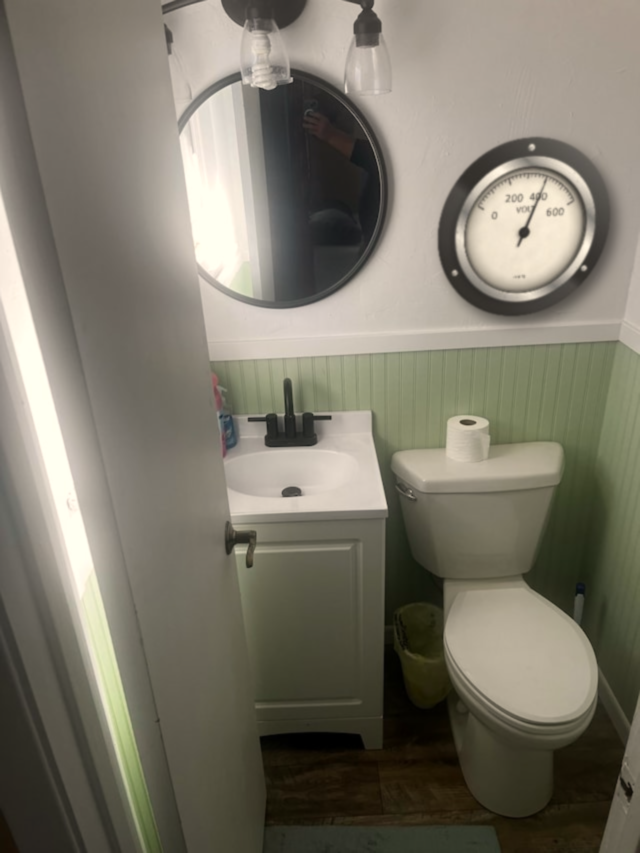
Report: 400V
